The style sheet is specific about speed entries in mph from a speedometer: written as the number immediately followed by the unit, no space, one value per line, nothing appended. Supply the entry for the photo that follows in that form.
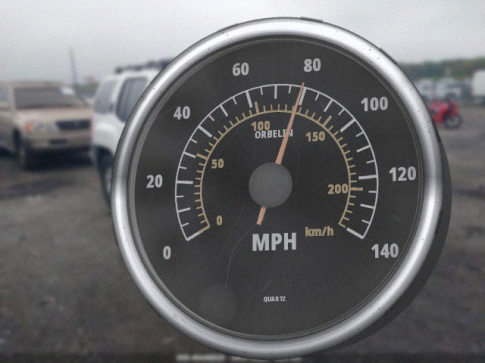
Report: 80mph
